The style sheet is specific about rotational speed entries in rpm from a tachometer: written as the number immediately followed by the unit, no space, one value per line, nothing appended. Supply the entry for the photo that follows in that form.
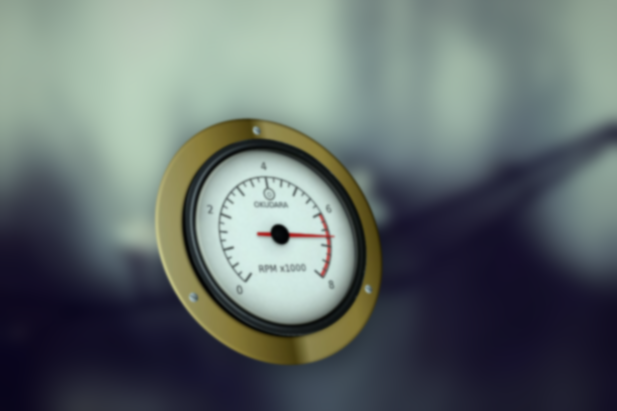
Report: 6750rpm
